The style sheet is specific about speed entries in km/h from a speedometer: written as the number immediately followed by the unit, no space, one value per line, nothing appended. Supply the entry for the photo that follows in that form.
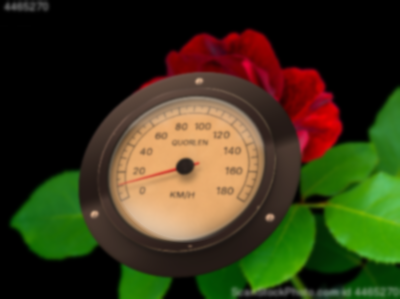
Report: 10km/h
